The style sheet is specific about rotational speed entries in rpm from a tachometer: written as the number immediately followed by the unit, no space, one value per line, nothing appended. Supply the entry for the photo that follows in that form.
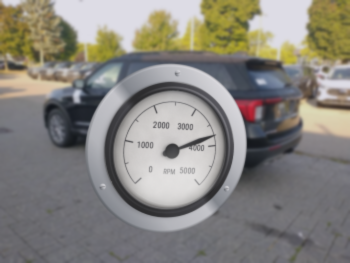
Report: 3750rpm
